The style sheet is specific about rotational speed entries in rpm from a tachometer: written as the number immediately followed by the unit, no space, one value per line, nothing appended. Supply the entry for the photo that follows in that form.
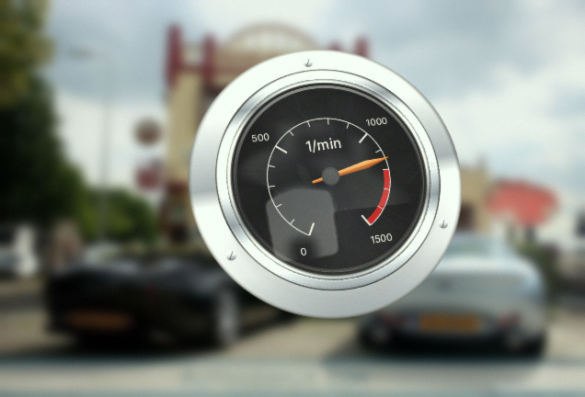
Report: 1150rpm
